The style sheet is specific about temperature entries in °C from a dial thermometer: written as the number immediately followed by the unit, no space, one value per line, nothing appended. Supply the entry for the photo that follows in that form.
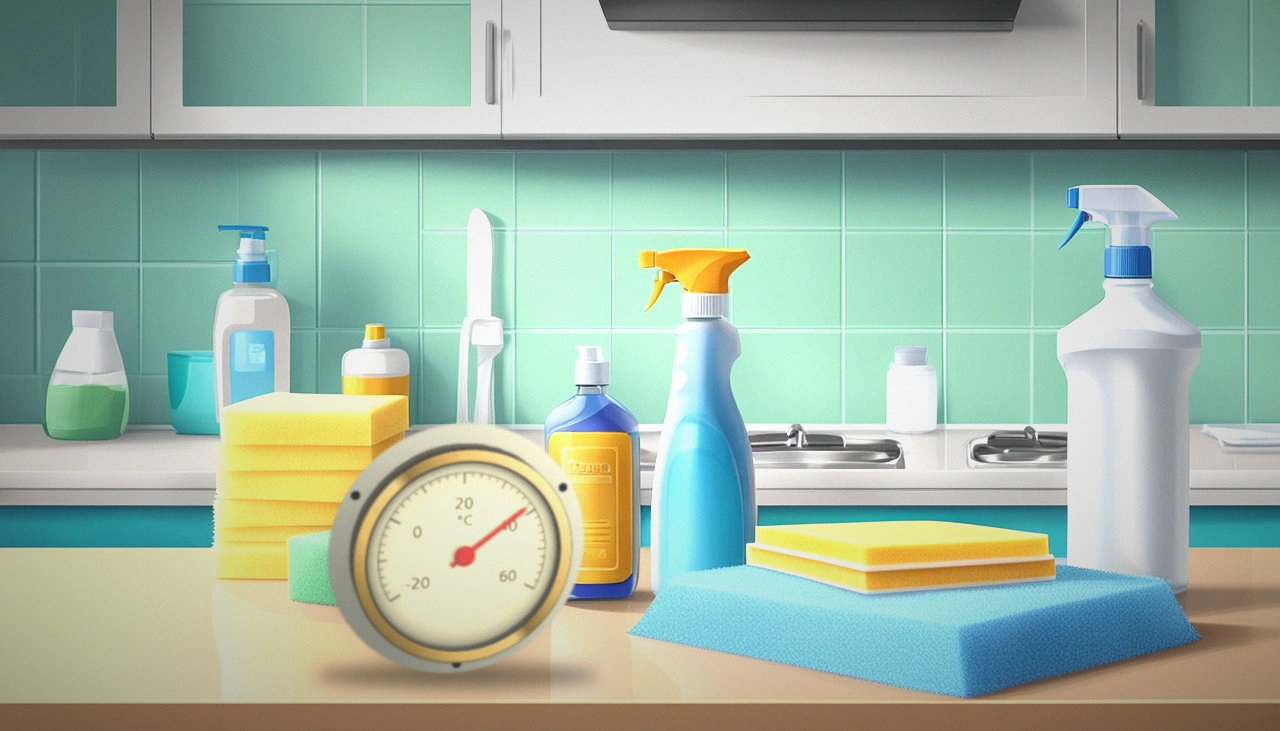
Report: 38°C
